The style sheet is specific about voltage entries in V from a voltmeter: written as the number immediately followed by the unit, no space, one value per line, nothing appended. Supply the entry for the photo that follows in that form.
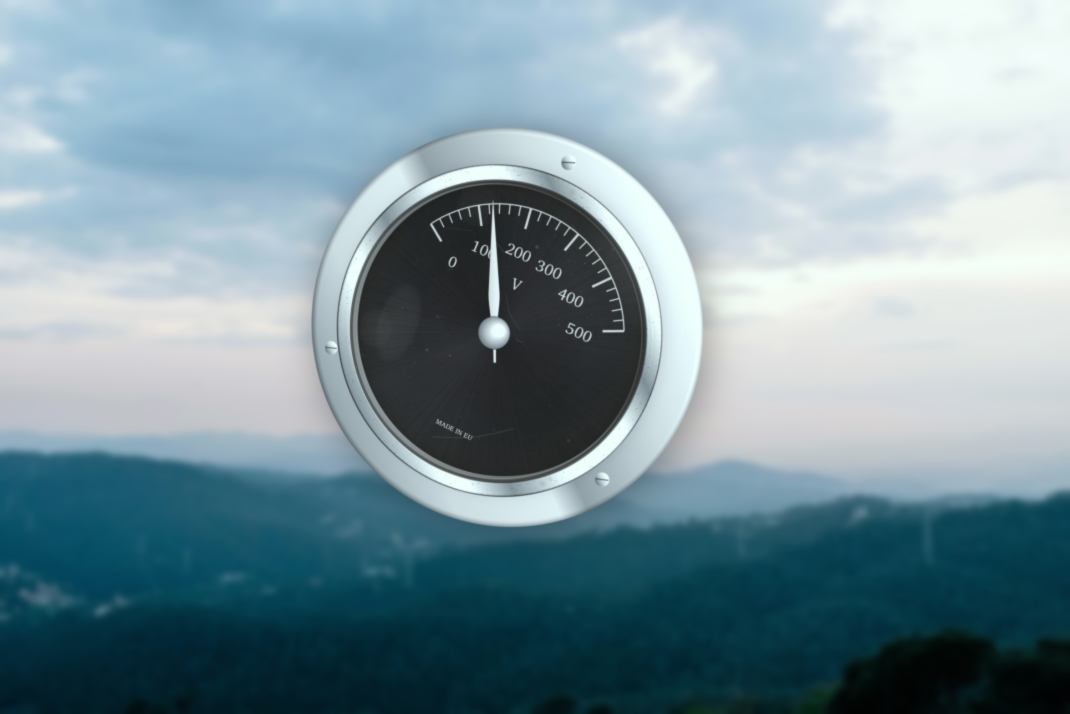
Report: 130V
